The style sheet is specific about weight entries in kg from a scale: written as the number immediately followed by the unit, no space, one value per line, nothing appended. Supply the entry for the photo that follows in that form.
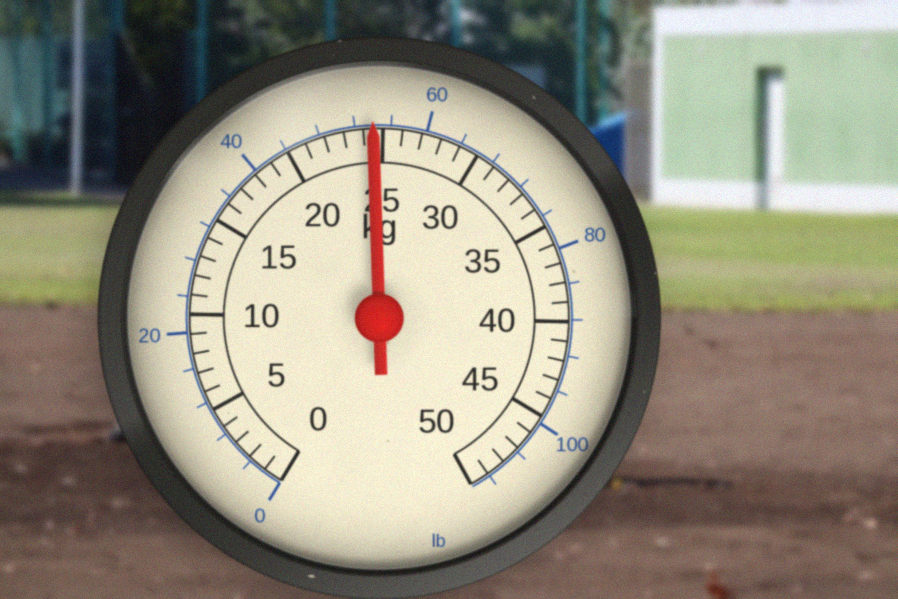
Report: 24.5kg
